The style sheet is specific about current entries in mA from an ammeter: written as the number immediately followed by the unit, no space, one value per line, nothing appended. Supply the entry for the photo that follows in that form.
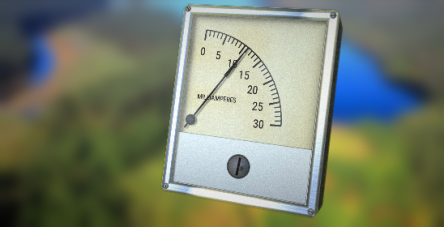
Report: 11mA
